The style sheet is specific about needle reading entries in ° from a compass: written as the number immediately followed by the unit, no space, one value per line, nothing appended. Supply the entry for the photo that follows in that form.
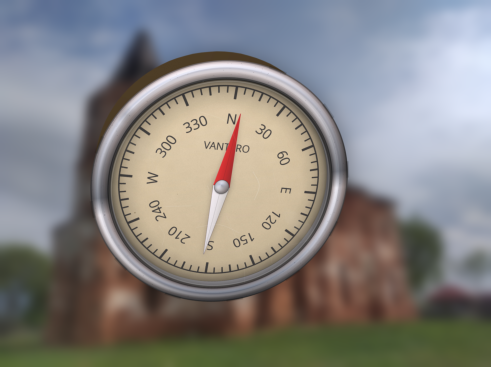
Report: 5°
